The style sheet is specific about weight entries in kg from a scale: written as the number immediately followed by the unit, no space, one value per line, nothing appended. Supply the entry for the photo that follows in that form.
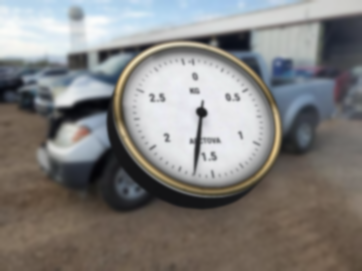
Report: 1.65kg
